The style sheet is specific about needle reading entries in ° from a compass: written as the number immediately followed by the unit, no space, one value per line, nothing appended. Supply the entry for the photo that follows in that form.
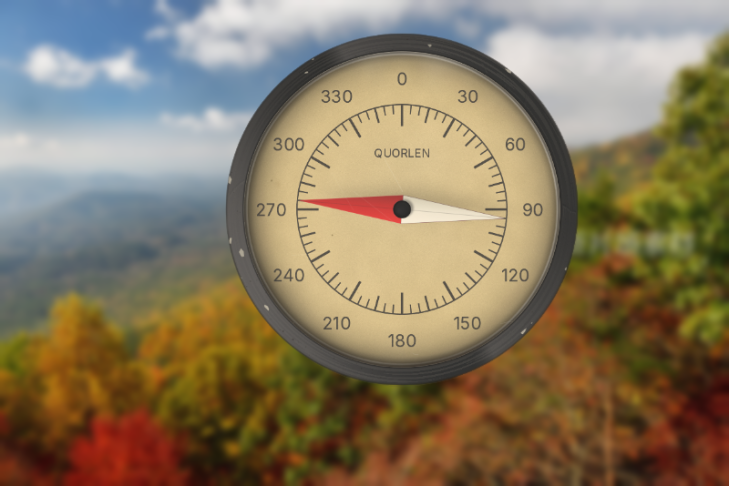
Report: 275°
